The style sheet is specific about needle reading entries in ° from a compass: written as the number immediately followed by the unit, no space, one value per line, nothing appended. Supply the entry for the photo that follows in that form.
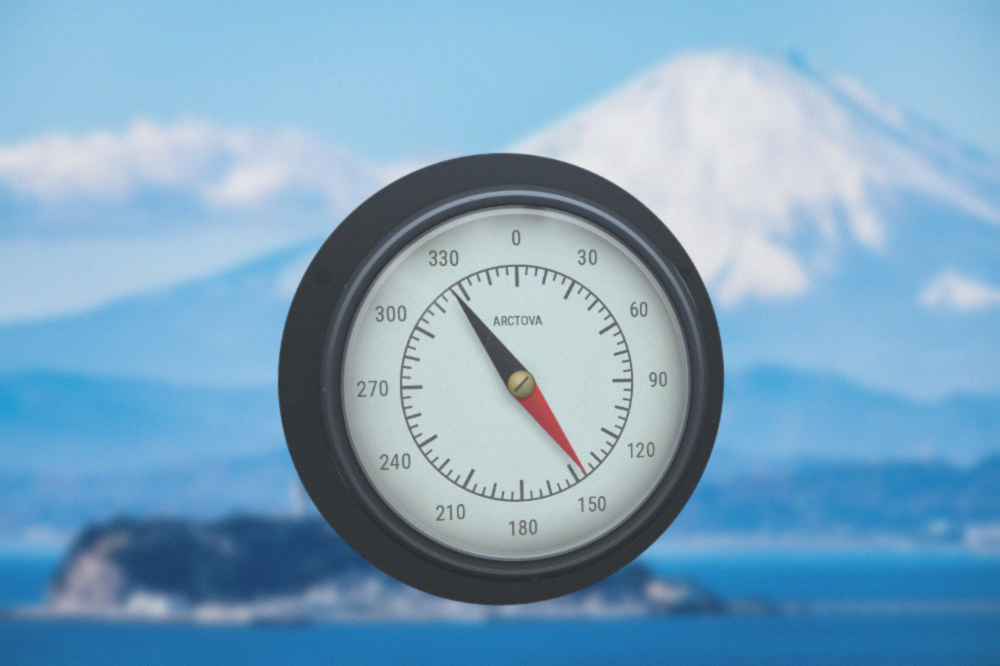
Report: 145°
